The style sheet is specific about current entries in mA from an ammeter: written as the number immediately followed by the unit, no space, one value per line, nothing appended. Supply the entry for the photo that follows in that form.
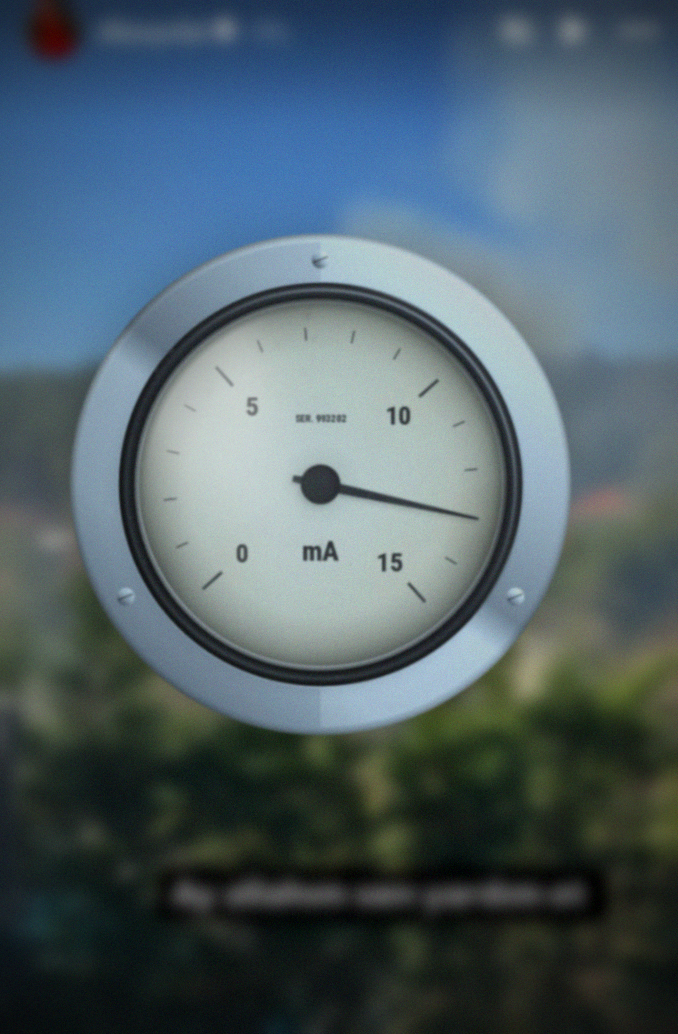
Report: 13mA
